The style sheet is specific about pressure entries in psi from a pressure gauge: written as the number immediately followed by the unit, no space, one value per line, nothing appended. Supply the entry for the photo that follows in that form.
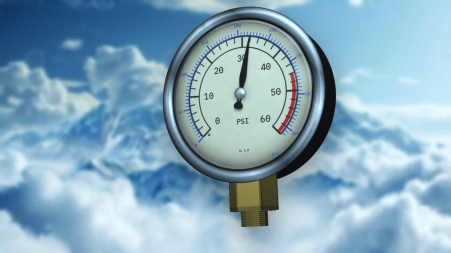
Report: 32psi
